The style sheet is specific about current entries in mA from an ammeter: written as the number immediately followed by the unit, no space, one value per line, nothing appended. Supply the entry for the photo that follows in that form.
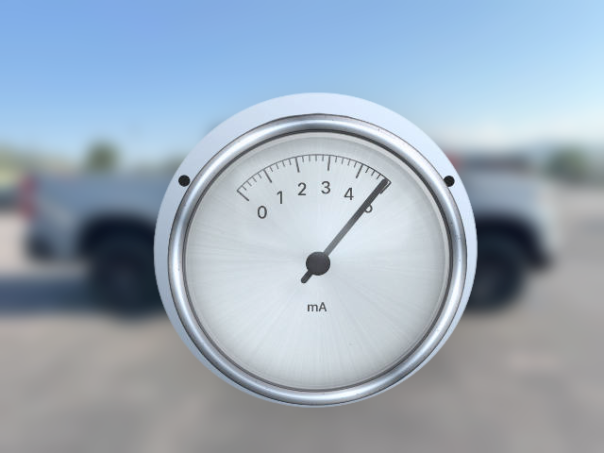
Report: 4.8mA
